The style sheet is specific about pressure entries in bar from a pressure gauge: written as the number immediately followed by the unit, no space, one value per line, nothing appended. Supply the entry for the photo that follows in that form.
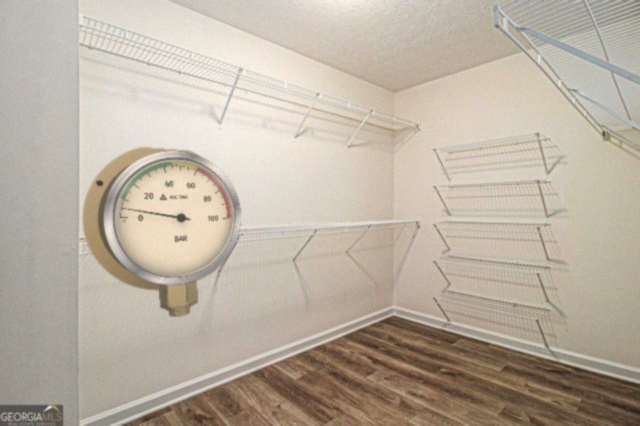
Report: 5bar
